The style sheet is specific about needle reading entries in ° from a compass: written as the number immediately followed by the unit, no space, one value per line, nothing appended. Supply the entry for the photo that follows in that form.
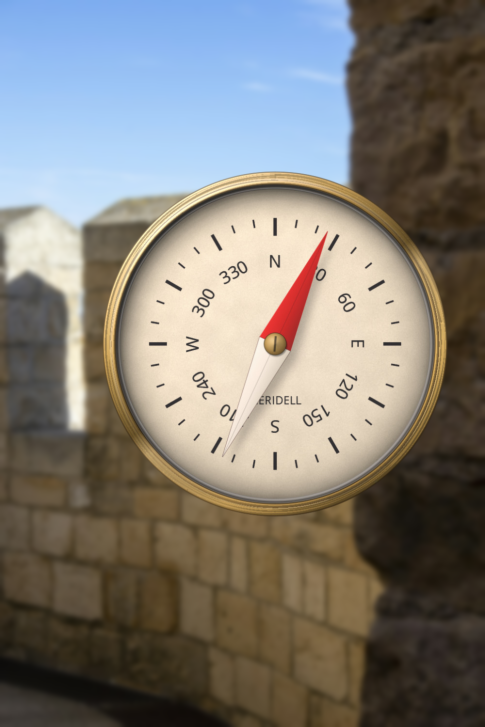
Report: 25°
